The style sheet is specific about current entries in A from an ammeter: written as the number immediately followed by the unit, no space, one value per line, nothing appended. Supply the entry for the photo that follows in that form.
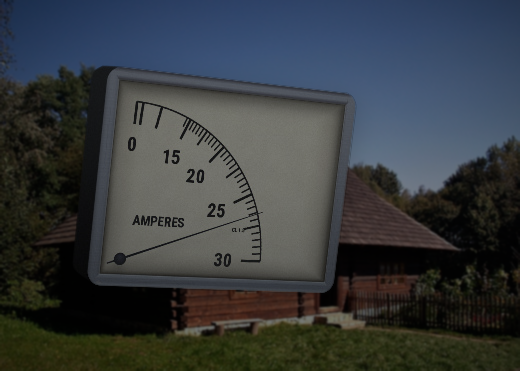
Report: 26.5A
